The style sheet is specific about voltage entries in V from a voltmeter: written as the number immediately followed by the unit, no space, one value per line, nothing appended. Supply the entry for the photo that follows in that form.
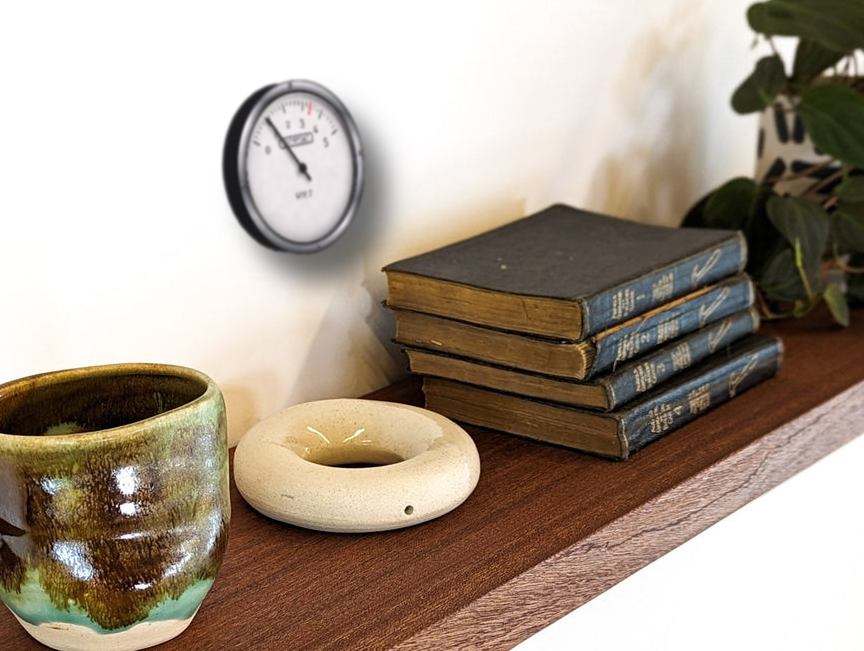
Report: 1V
